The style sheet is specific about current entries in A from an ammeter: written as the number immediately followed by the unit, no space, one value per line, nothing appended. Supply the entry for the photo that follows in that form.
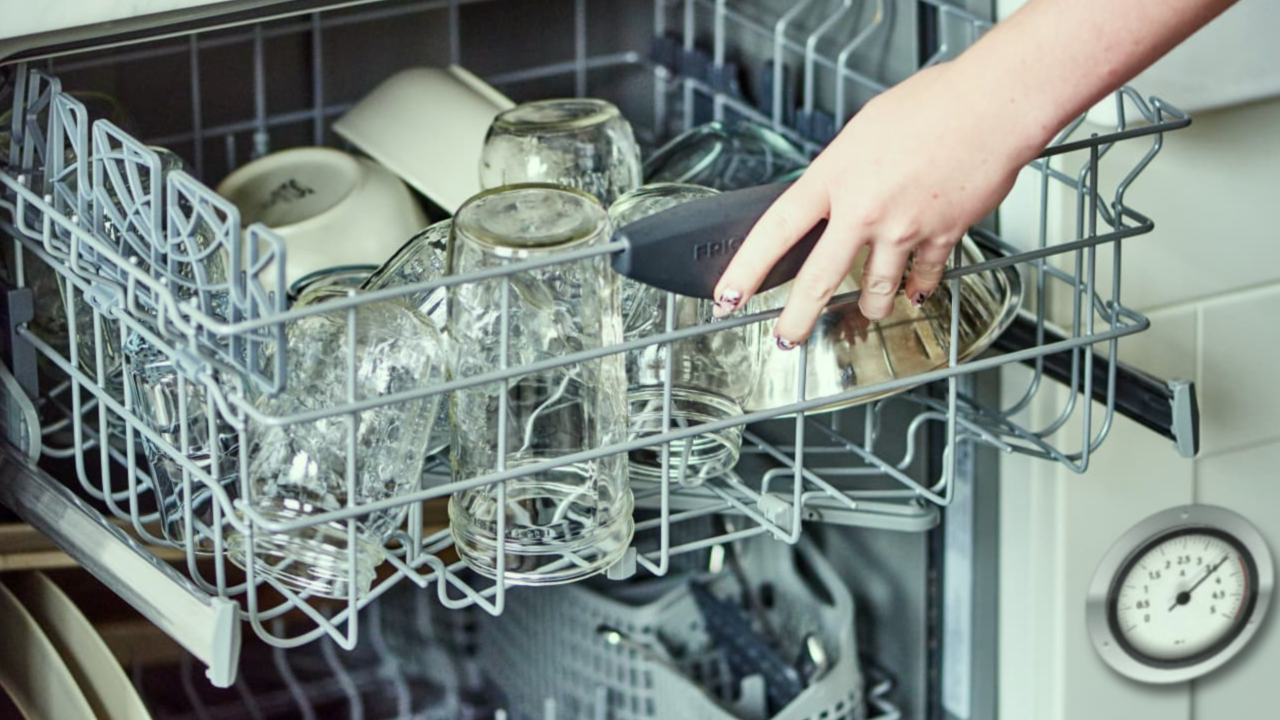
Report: 3.5A
